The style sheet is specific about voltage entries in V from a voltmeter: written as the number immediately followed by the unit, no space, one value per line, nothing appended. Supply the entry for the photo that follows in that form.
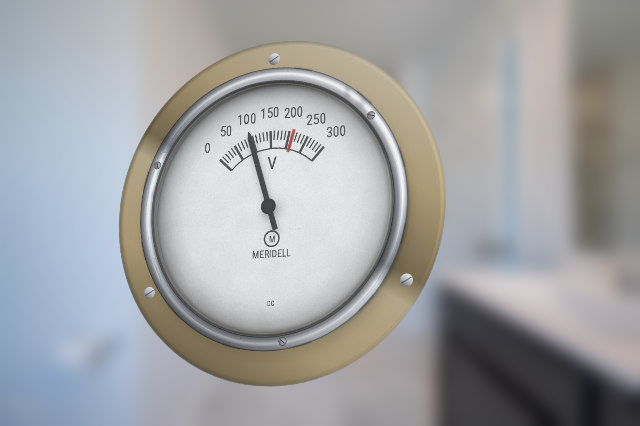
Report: 100V
